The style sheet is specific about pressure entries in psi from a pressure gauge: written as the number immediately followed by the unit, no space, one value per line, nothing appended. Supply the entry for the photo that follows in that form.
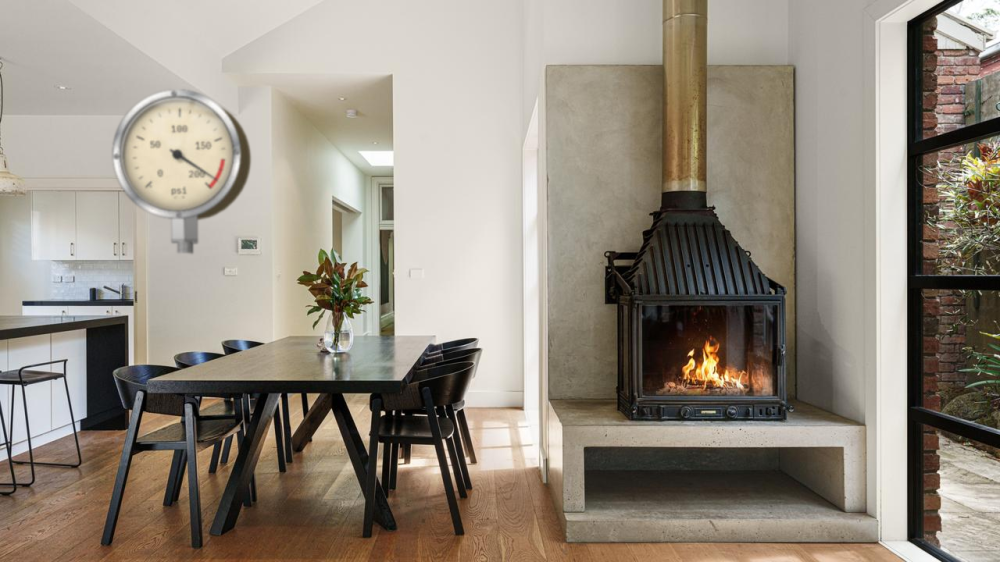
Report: 190psi
